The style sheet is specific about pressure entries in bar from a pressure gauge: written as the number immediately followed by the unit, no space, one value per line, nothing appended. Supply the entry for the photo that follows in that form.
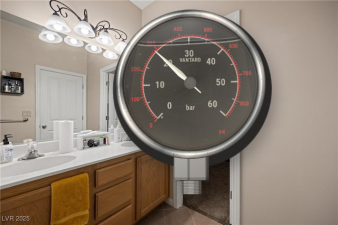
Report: 20bar
